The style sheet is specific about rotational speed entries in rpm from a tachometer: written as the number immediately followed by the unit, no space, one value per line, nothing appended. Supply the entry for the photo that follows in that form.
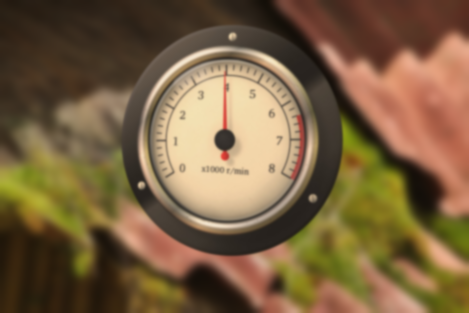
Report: 4000rpm
